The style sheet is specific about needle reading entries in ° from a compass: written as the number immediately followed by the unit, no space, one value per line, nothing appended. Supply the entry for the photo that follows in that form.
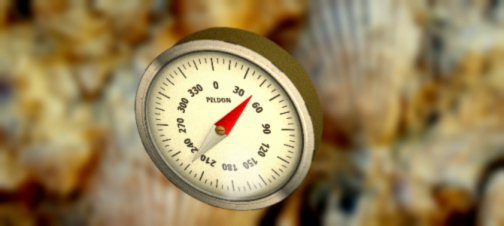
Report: 45°
